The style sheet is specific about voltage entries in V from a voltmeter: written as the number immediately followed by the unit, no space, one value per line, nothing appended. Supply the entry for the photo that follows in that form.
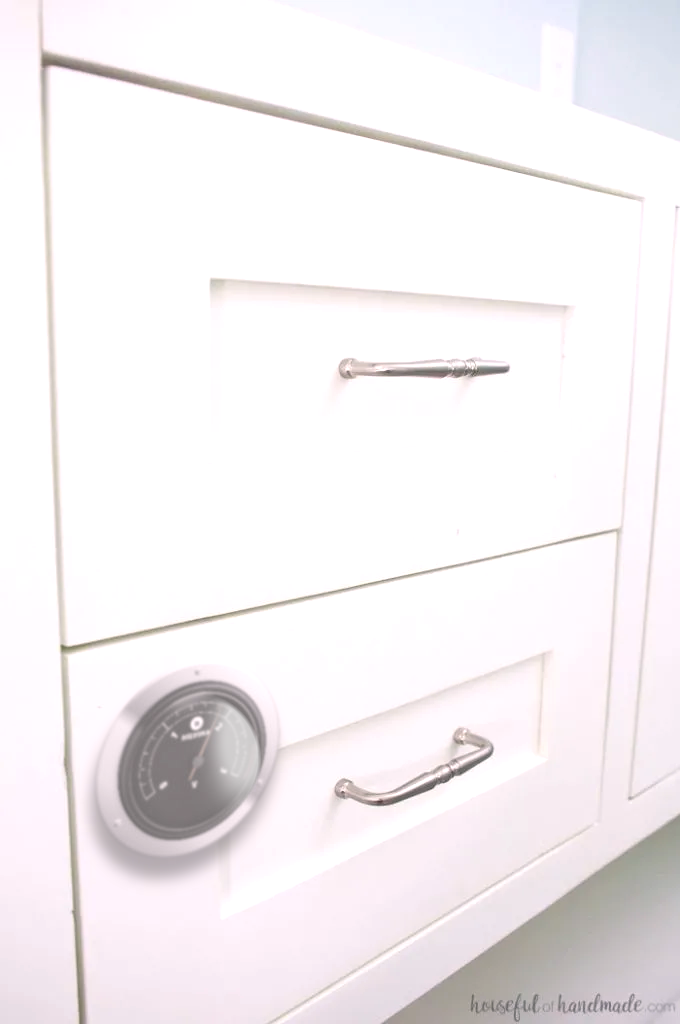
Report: 1.8V
